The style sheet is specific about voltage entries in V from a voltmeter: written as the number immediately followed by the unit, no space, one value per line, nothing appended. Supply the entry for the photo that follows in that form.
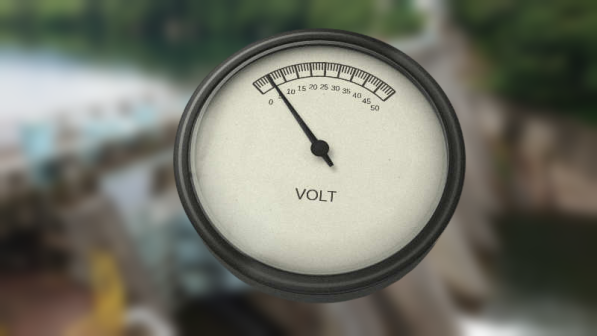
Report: 5V
